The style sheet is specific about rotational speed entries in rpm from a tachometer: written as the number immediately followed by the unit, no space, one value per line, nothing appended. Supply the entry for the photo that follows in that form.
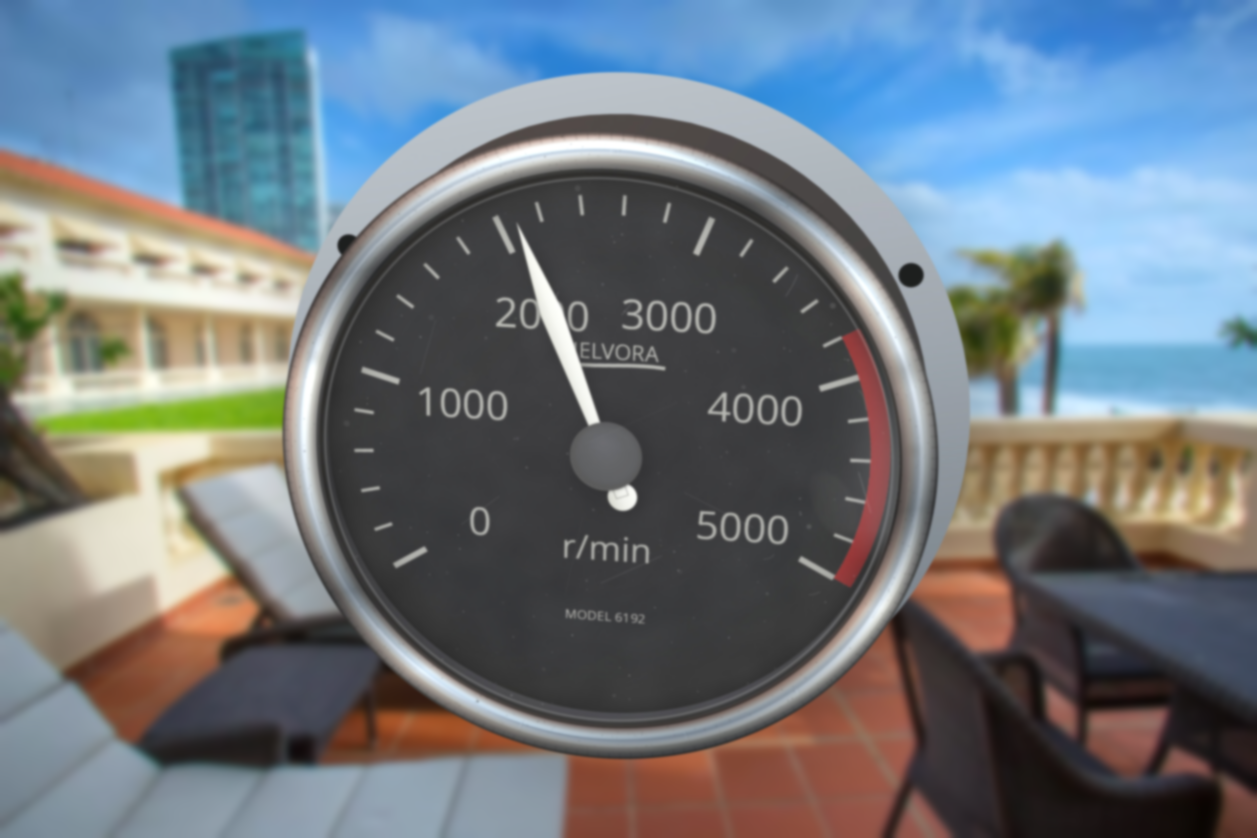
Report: 2100rpm
